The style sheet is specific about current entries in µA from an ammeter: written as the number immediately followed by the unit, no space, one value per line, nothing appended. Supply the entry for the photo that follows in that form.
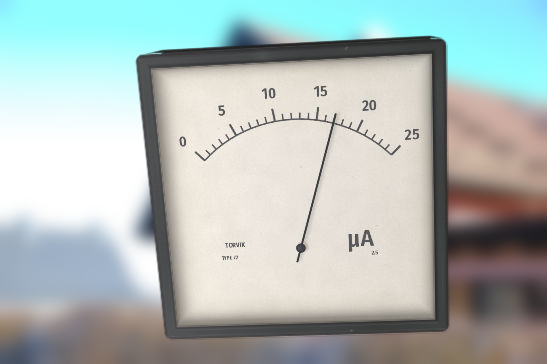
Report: 17µA
